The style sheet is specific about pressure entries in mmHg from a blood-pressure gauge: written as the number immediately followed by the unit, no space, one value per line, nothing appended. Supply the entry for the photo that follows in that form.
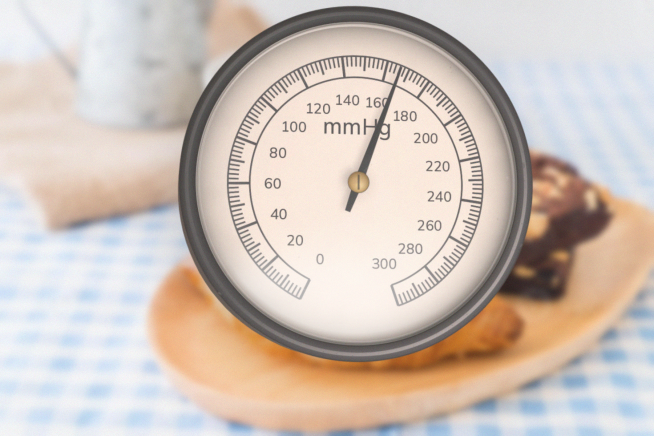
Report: 166mmHg
